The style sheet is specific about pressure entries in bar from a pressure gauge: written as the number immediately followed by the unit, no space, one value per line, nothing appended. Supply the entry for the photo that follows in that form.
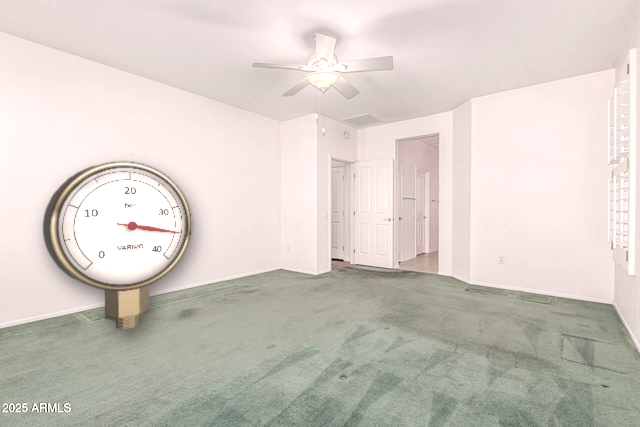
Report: 35bar
